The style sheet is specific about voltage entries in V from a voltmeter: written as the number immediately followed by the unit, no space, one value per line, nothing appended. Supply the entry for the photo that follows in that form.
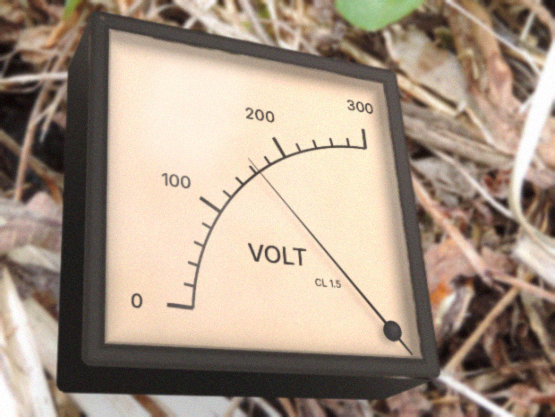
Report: 160V
